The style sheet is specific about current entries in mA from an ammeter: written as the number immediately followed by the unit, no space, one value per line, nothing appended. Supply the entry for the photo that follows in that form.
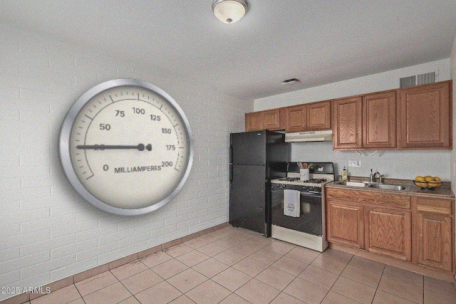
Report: 25mA
